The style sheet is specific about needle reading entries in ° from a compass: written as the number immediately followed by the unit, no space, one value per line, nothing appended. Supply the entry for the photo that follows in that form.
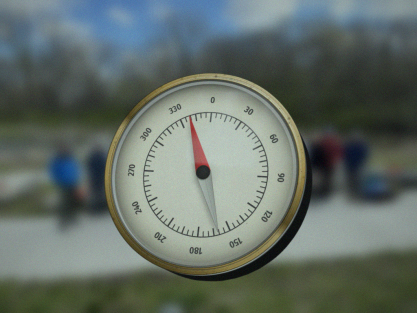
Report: 340°
